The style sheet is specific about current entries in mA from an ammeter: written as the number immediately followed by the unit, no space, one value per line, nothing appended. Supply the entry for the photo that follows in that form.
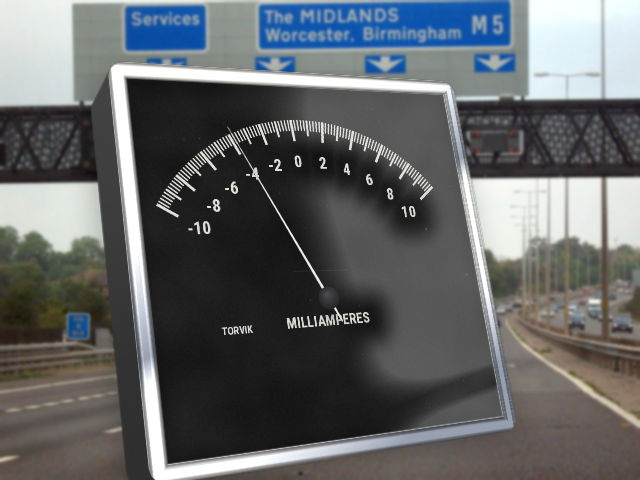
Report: -4mA
